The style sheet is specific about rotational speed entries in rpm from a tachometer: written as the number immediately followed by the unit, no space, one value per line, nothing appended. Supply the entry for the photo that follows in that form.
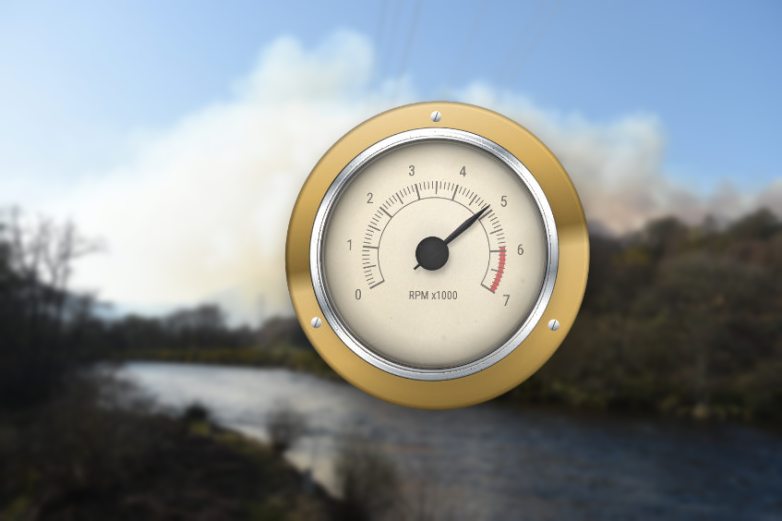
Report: 4900rpm
